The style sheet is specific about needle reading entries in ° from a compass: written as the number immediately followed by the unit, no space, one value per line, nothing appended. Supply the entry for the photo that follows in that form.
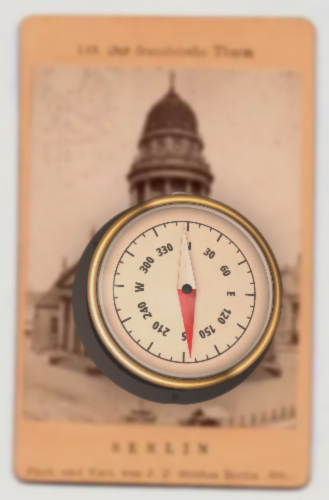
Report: 175°
